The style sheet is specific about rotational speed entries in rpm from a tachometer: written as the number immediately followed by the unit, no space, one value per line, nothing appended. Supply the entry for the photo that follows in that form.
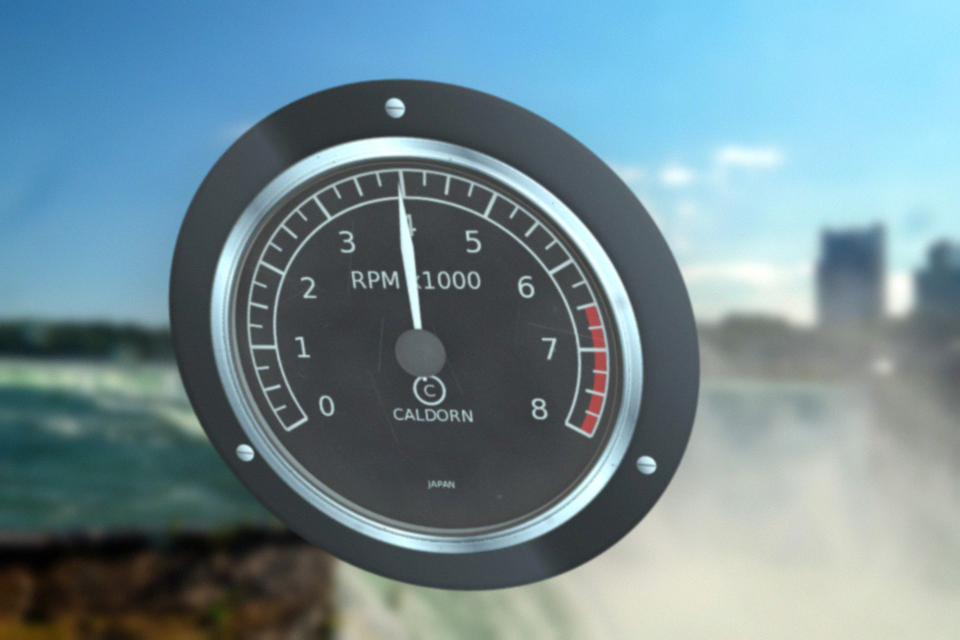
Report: 4000rpm
